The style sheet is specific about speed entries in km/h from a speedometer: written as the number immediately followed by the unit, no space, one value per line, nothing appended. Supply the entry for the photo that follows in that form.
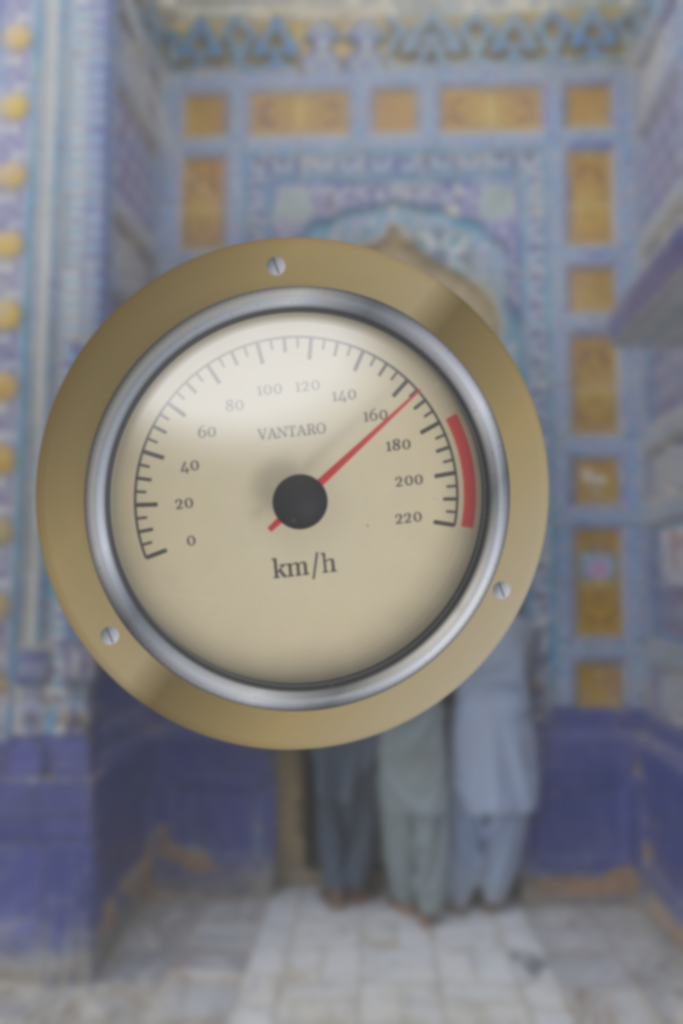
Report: 165km/h
